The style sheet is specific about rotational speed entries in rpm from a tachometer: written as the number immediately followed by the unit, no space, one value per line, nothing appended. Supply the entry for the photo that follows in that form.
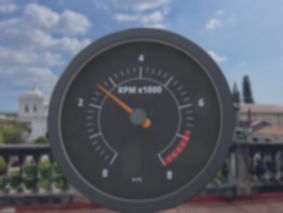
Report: 2600rpm
